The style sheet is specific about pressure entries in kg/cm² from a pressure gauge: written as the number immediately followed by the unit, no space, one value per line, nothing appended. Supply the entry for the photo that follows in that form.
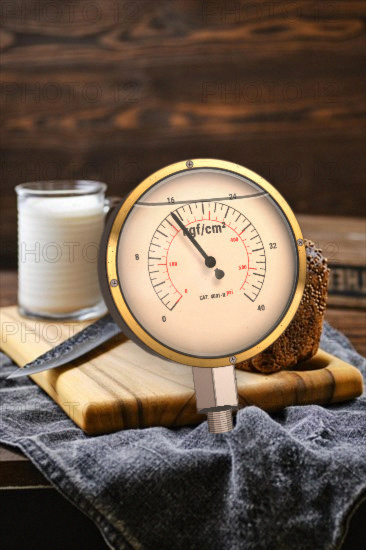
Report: 15kg/cm²
